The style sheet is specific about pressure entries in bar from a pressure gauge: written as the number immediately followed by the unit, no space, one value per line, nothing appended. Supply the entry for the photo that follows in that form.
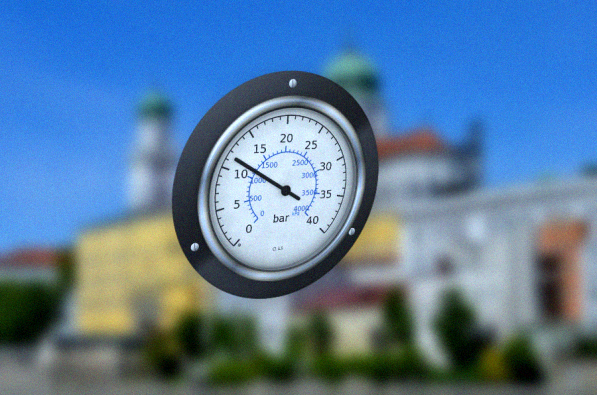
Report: 11.5bar
